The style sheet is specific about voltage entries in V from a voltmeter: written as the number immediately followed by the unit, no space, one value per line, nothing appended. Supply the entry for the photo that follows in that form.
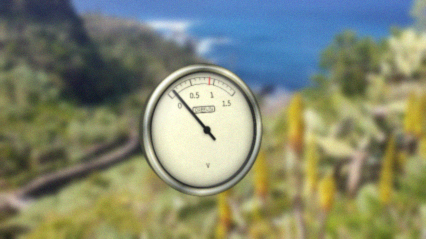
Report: 0.1V
